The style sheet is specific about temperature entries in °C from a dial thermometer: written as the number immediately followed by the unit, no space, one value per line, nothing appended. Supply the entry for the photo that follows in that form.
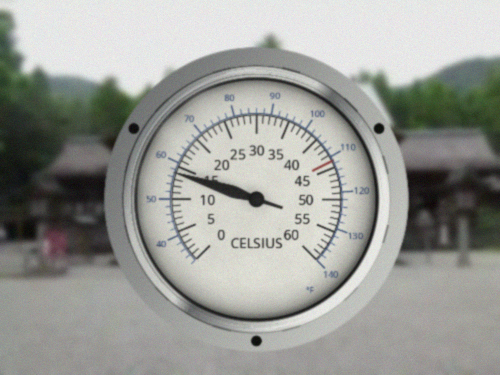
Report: 14°C
